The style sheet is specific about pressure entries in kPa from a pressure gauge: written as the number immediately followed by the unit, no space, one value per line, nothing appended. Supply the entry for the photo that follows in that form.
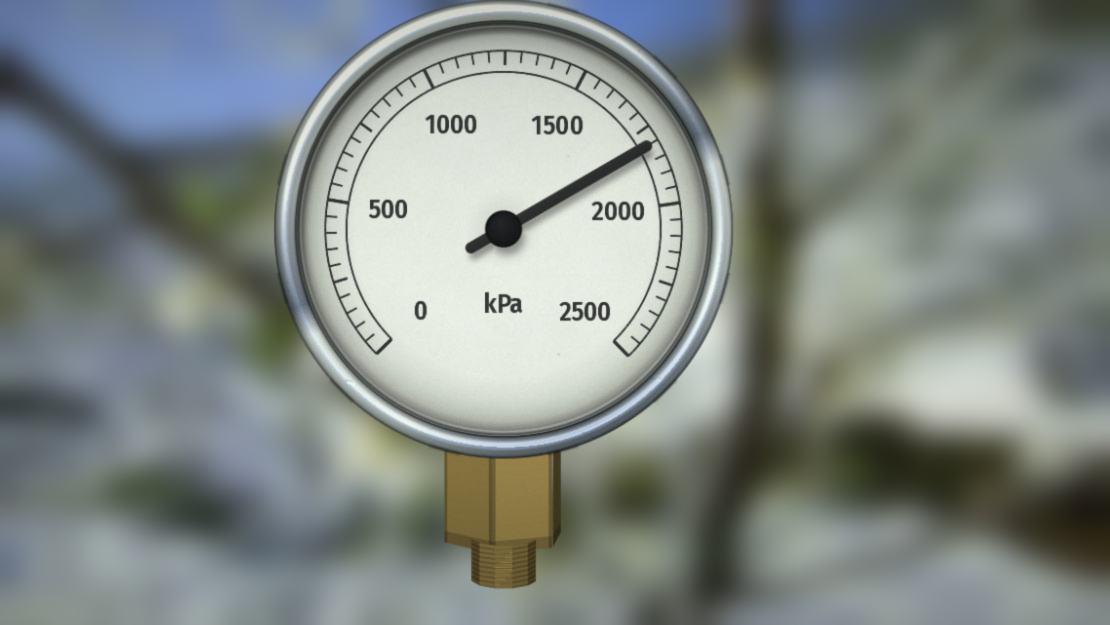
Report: 1800kPa
